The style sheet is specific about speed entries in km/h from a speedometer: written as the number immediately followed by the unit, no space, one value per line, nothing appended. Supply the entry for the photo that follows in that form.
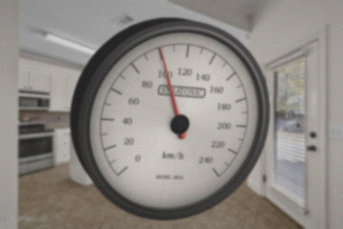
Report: 100km/h
